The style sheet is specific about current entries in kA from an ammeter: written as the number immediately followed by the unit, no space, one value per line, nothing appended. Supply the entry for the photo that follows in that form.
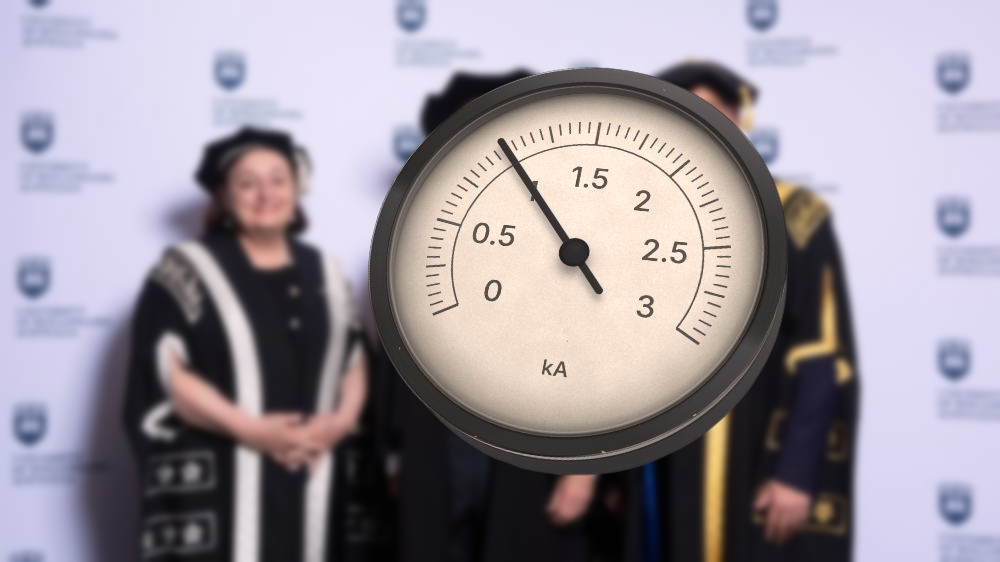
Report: 1kA
